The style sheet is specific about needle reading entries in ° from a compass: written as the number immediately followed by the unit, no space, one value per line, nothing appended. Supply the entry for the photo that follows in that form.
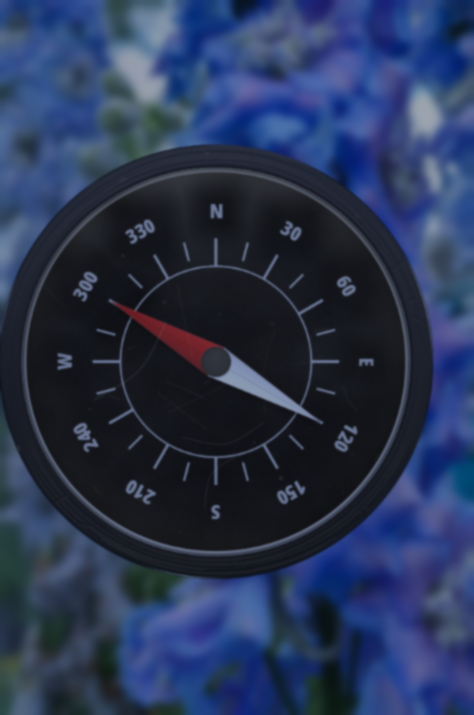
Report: 300°
